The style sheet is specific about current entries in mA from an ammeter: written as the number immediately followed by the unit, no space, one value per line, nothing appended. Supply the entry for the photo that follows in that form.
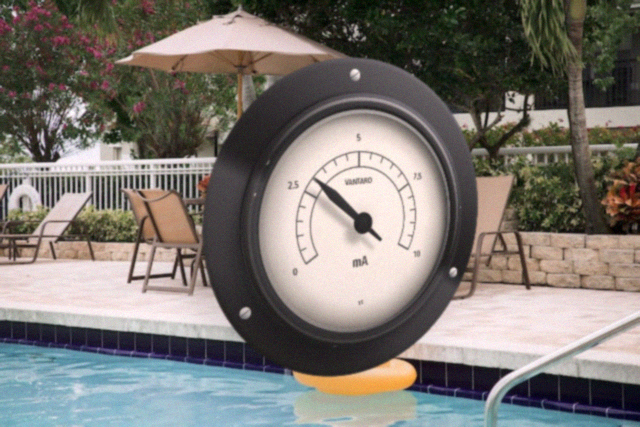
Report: 3mA
